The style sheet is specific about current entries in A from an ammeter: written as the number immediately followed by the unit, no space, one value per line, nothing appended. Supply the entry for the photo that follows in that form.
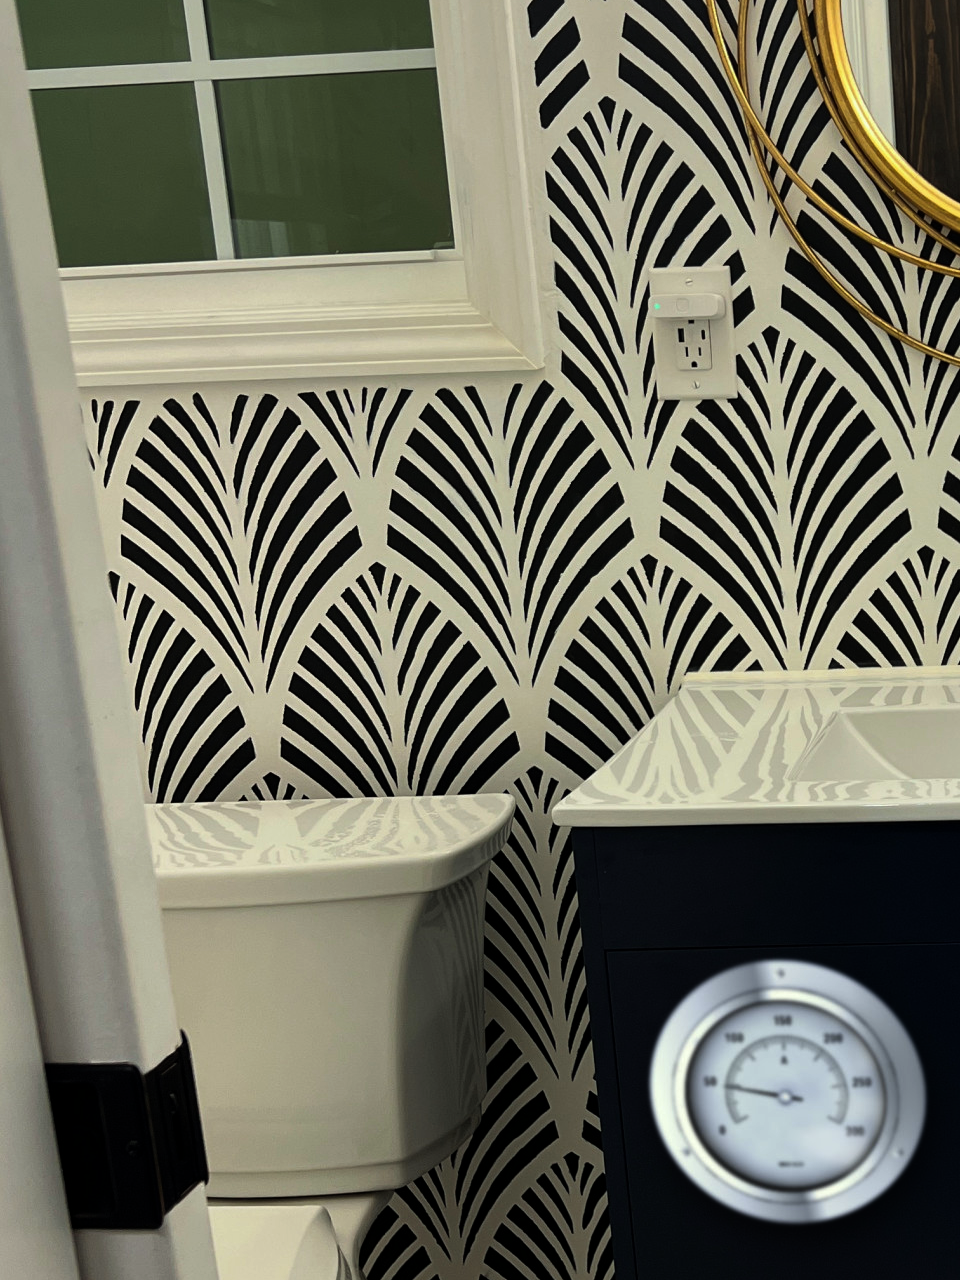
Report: 50A
